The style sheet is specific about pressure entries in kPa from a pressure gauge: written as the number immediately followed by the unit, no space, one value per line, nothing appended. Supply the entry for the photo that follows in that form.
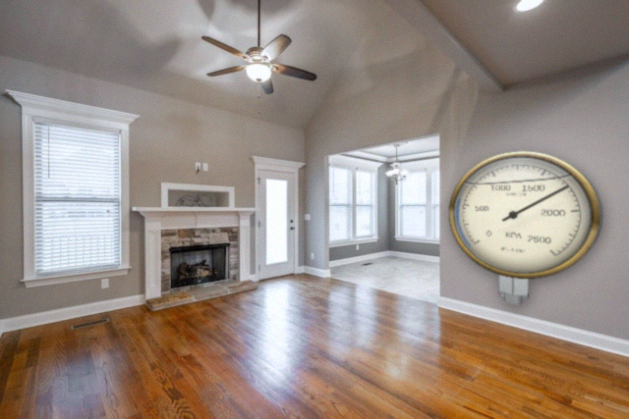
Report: 1750kPa
